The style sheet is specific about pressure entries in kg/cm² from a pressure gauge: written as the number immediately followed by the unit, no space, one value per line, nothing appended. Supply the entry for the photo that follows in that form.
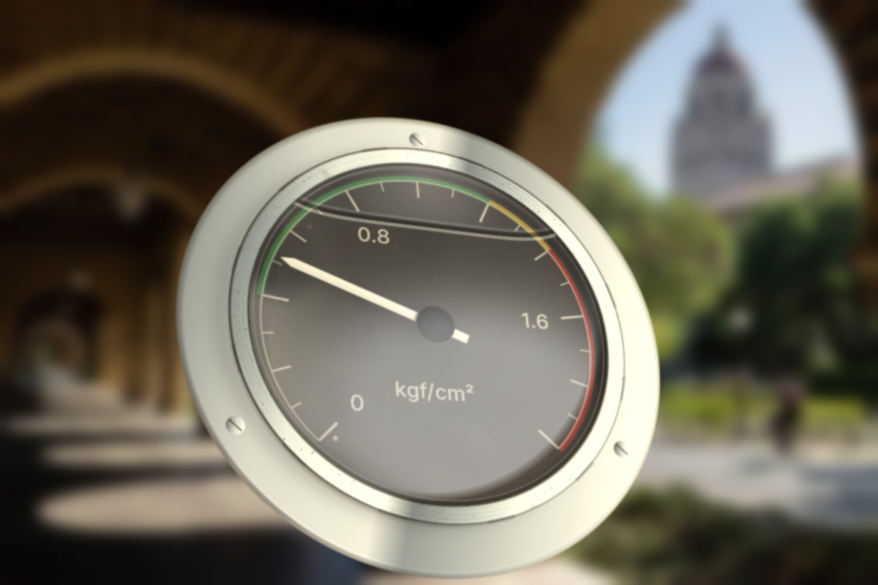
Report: 0.5kg/cm²
